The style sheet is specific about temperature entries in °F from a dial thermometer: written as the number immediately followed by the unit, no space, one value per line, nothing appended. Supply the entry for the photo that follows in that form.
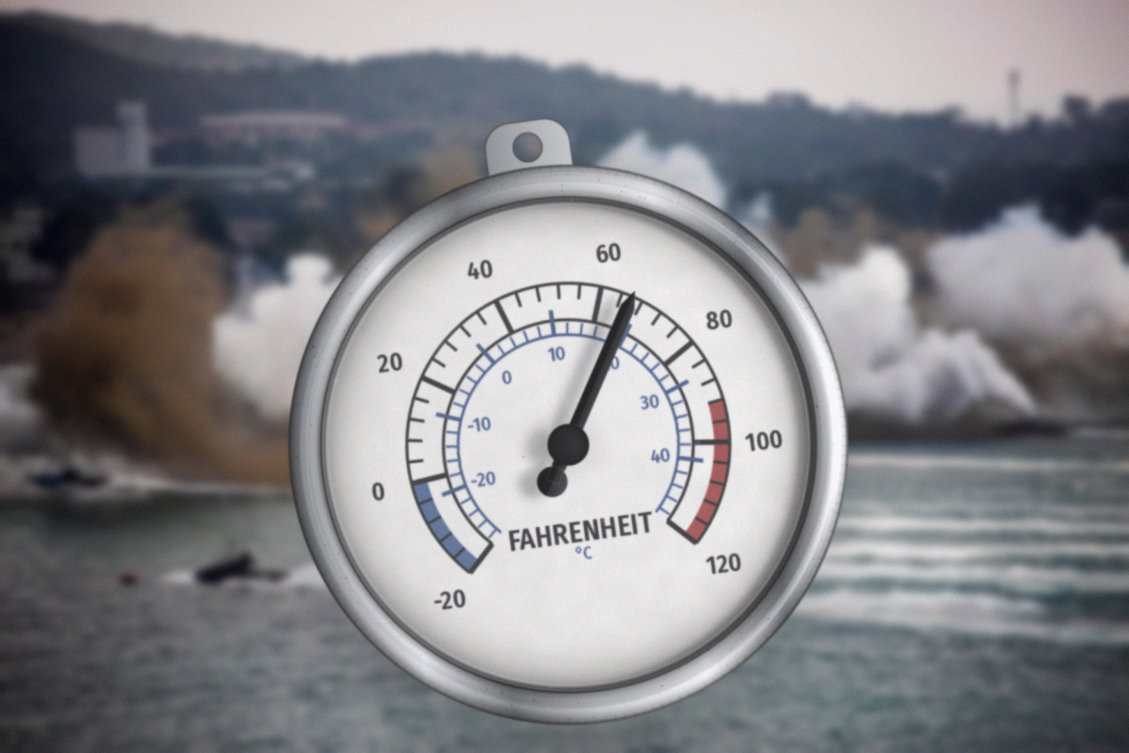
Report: 66°F
